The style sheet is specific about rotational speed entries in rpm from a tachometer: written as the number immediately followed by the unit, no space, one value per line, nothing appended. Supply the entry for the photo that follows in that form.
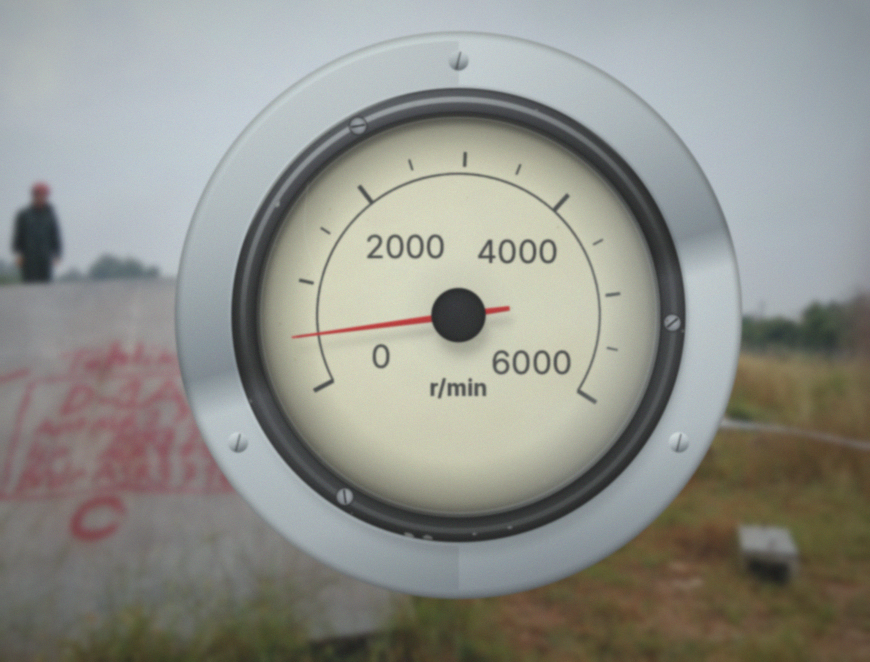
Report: 500rpm
